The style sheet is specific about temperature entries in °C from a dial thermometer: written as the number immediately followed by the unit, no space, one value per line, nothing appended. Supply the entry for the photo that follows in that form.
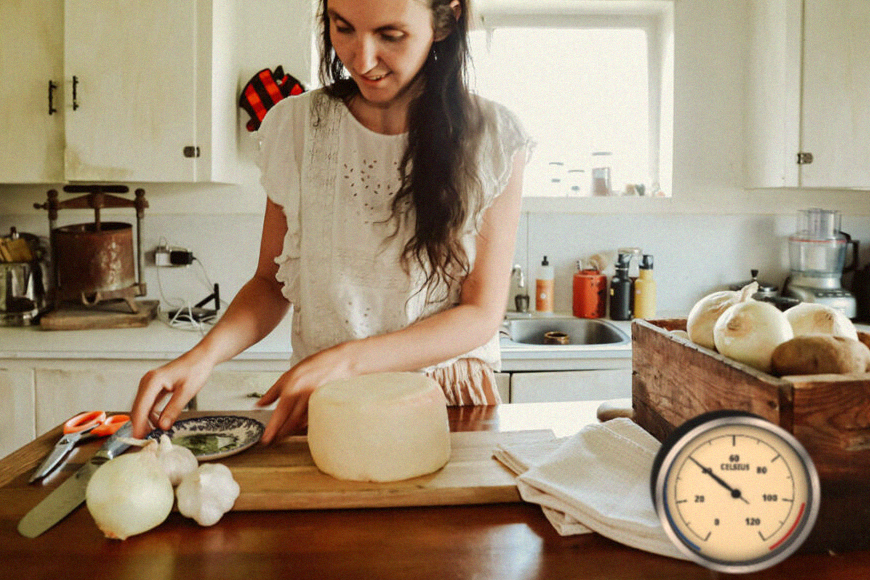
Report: 40°C
